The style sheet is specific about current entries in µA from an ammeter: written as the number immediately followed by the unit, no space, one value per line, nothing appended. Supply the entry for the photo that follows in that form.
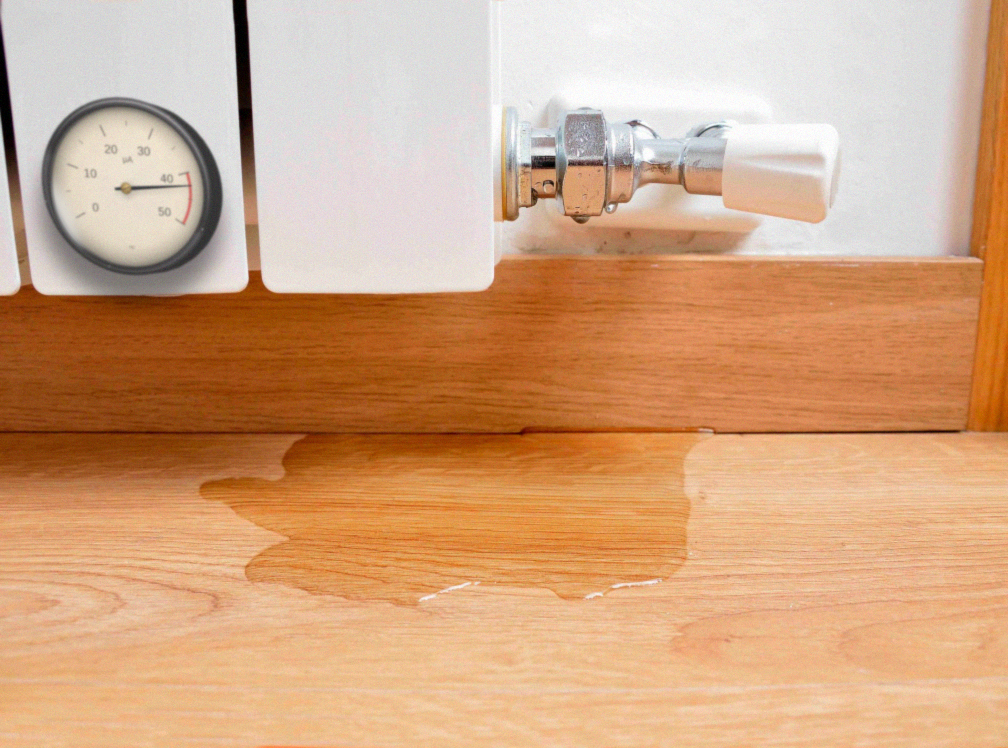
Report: 42.5µA
